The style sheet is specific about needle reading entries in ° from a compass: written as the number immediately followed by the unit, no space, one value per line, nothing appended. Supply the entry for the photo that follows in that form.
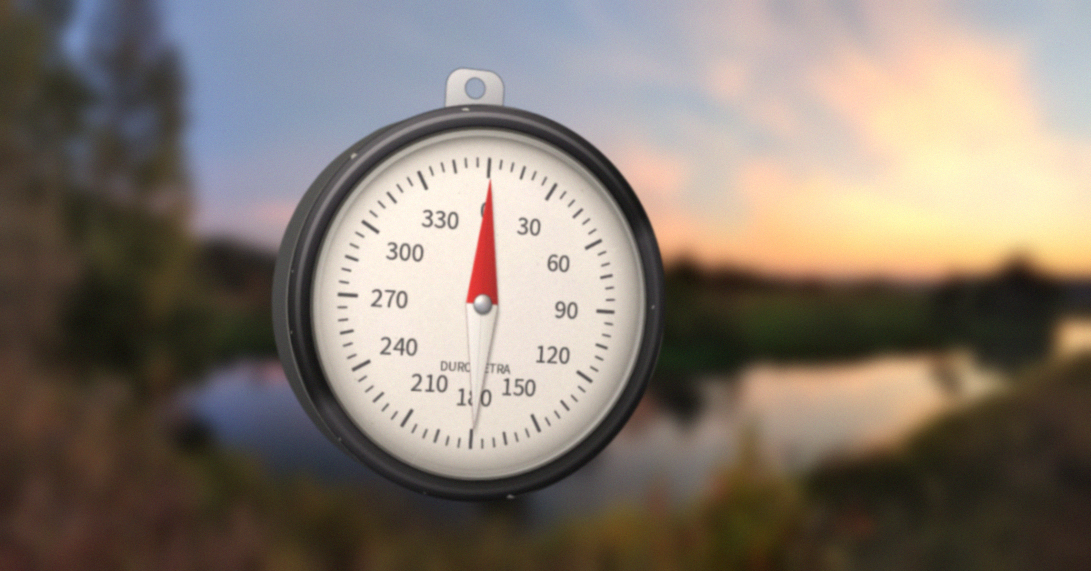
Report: 0°
